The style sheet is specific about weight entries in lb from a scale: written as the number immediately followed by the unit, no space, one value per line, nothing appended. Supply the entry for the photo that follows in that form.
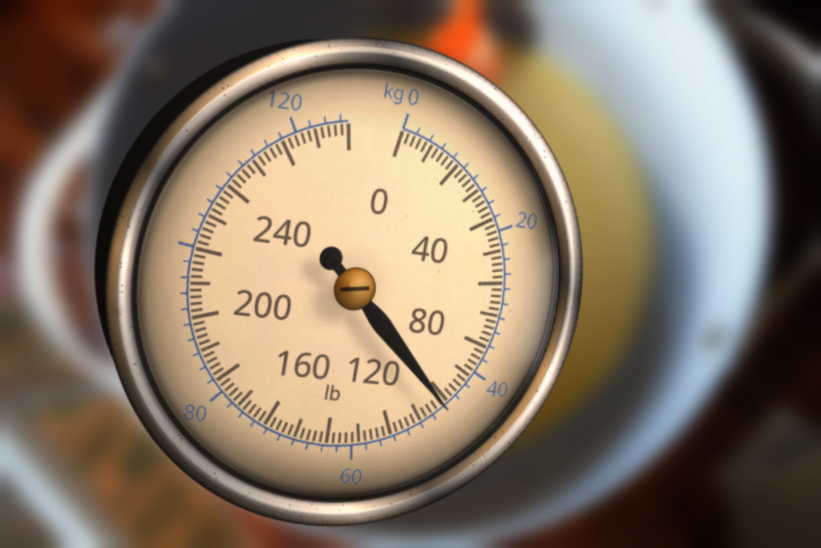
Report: 102lb
